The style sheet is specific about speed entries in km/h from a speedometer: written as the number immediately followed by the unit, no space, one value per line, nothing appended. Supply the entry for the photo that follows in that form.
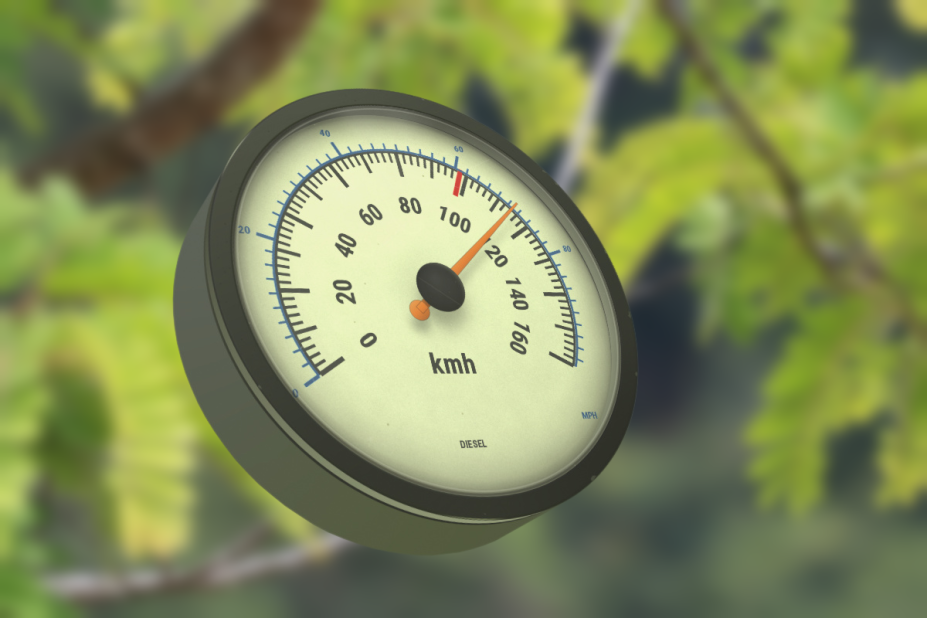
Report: 114km/h
